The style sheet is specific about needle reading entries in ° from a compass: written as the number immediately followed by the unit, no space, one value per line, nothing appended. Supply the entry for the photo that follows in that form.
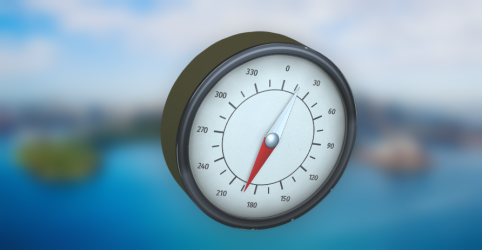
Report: 195°
